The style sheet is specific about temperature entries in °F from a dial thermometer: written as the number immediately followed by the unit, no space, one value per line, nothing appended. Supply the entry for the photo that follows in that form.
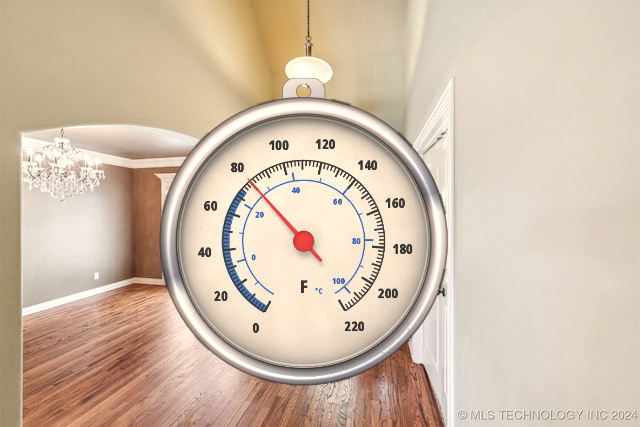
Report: 80°F
